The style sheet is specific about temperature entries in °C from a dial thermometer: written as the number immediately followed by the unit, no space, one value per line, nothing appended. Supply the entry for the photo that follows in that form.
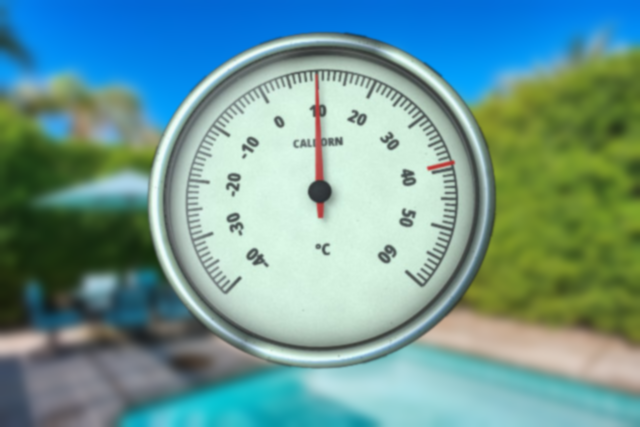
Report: 10°C
